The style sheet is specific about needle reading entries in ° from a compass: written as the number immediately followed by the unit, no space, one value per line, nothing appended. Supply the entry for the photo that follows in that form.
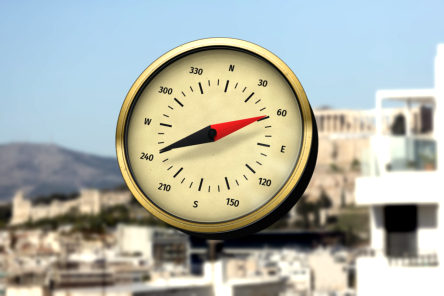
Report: 60°
